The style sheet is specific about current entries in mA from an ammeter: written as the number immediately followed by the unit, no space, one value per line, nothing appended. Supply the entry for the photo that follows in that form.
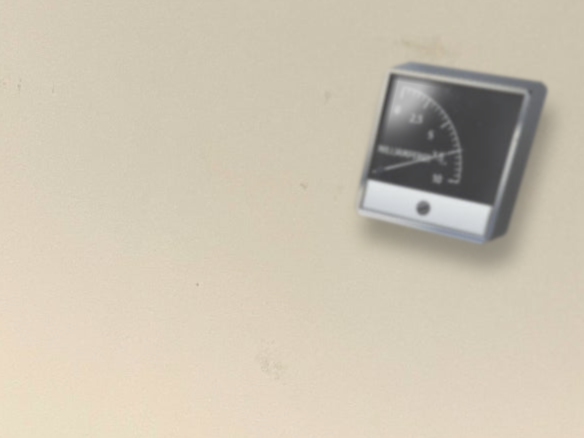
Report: 7.5mA
